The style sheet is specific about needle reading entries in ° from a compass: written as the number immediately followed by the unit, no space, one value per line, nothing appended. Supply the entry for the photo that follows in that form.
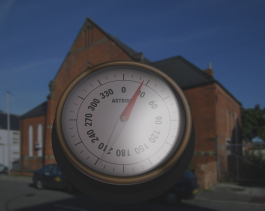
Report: 25°
